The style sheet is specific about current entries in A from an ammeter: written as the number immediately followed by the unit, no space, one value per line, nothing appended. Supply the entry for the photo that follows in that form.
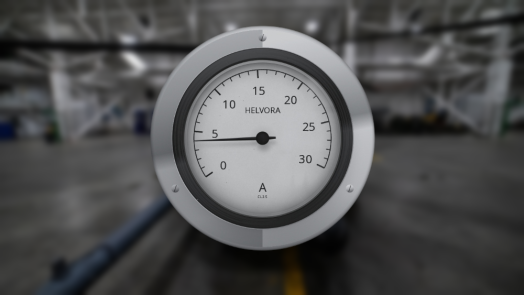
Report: 4A
